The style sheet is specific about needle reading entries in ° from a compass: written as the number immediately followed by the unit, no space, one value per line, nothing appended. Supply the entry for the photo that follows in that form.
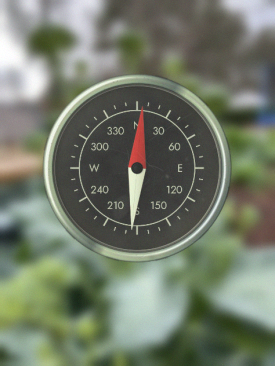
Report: 5°
